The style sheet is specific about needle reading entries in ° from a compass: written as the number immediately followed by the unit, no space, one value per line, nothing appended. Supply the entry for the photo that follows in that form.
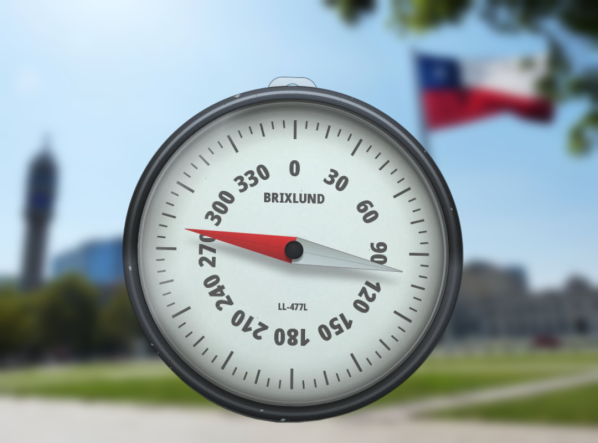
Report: 280°
